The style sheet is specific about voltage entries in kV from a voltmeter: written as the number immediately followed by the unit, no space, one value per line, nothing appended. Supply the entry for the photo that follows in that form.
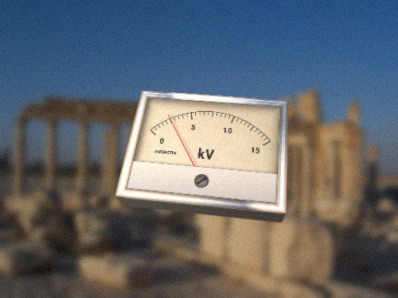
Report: 2.5kV
